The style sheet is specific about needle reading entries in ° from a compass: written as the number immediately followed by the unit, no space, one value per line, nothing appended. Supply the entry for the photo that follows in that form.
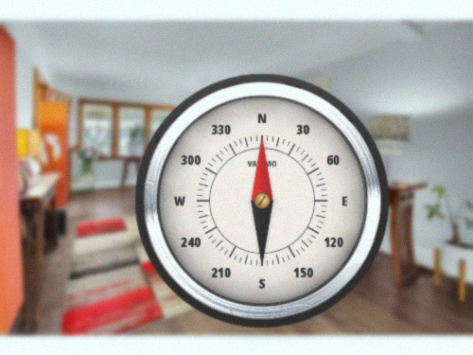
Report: 0°
